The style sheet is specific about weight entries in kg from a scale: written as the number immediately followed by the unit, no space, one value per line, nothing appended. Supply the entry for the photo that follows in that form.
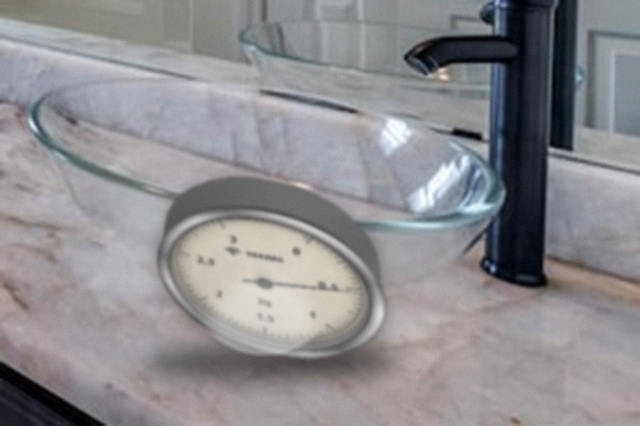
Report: 0.5kg
